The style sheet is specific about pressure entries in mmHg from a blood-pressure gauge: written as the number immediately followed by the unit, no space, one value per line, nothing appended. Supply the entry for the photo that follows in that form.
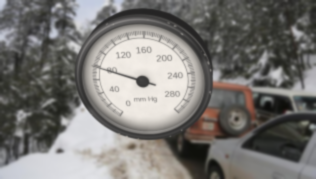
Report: 80mmHg
